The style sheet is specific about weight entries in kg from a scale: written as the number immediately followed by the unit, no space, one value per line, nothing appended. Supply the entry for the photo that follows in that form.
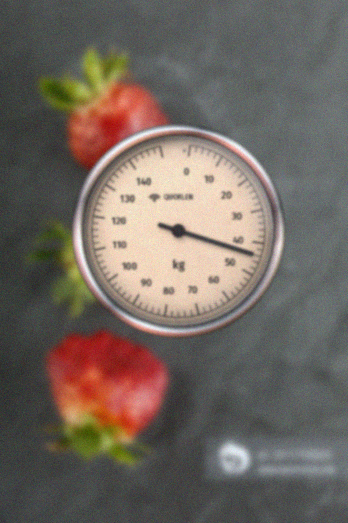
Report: 44kg
